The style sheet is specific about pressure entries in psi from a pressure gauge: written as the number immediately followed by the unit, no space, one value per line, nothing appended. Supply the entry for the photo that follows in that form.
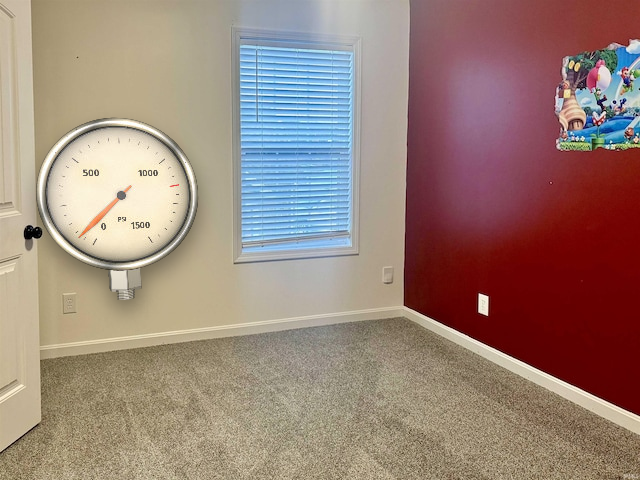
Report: 75psi
